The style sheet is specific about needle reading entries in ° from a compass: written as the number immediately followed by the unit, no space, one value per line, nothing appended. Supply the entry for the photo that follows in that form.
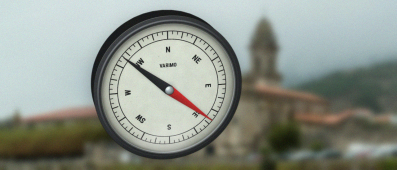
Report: 130°
